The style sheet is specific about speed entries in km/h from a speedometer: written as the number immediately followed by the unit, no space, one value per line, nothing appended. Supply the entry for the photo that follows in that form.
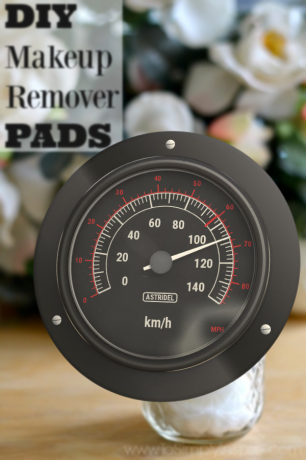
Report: 108km/h
